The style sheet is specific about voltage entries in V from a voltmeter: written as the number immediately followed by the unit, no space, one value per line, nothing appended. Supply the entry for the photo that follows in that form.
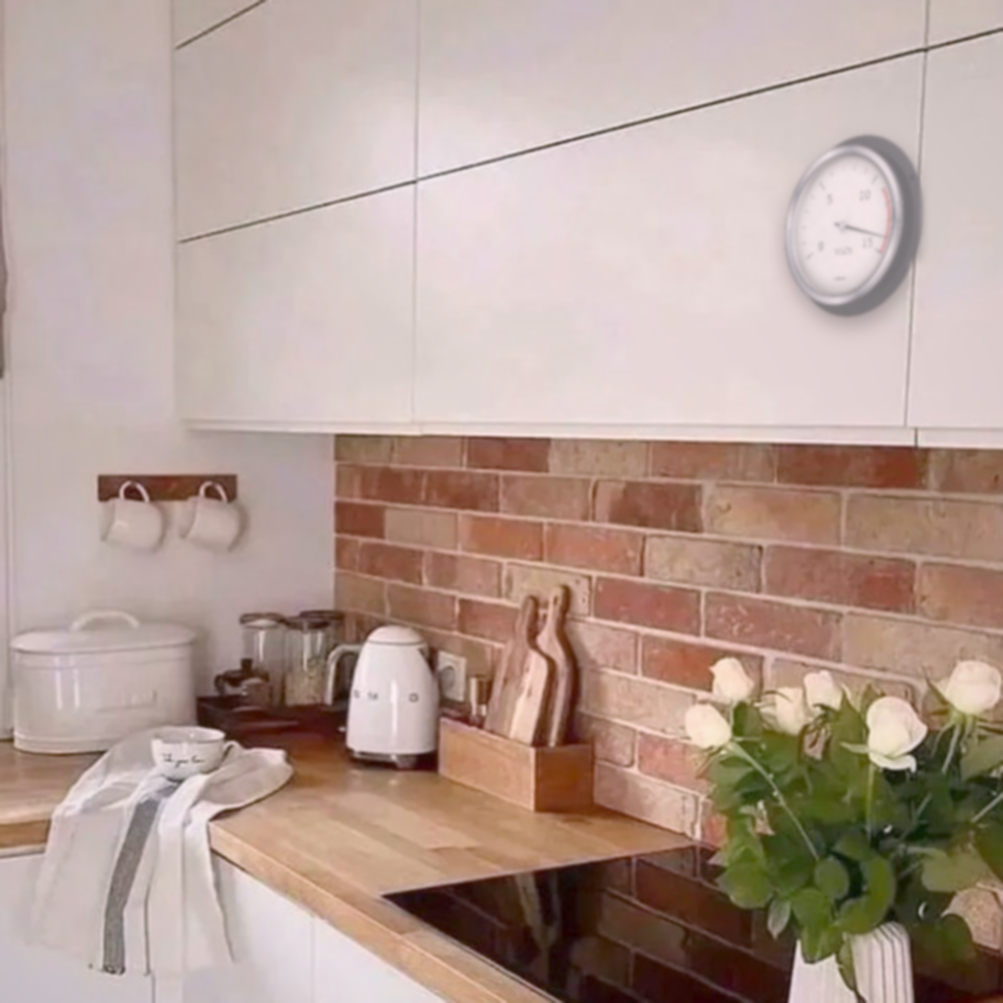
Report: 14V
